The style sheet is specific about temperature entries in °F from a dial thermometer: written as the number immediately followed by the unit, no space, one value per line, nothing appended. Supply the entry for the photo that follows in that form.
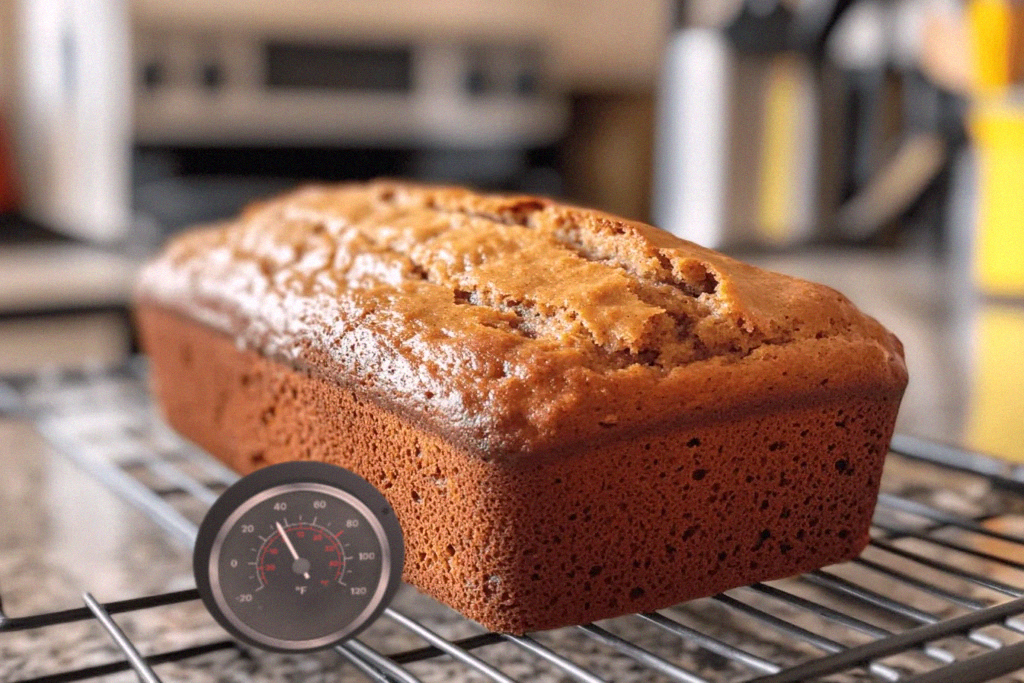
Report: 35°F
